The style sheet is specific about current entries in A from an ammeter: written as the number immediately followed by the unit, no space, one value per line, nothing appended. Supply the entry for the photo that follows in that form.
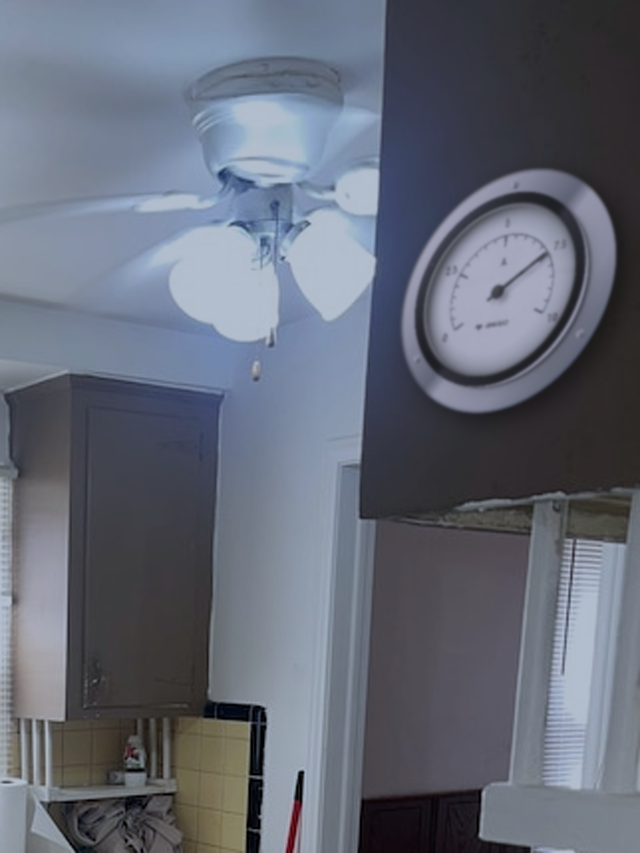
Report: 7.5A
